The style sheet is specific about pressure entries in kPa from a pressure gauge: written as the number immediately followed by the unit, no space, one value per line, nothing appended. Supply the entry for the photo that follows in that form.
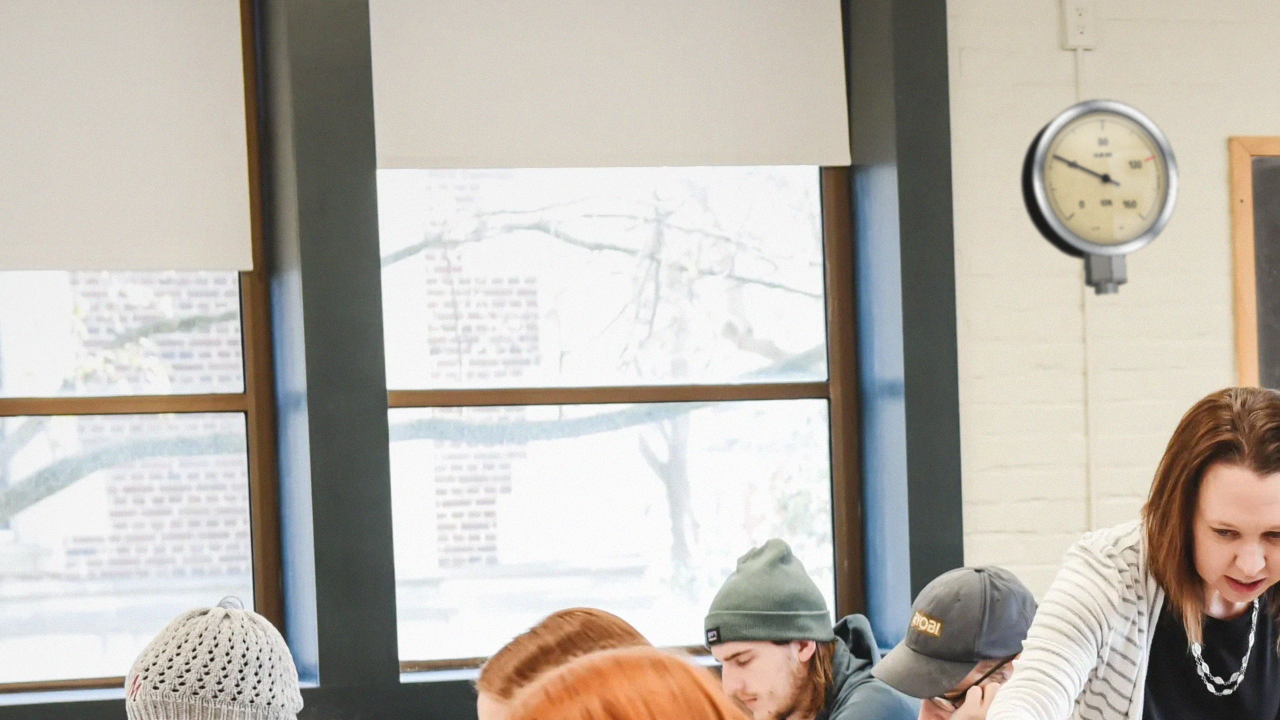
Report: 40kPa
